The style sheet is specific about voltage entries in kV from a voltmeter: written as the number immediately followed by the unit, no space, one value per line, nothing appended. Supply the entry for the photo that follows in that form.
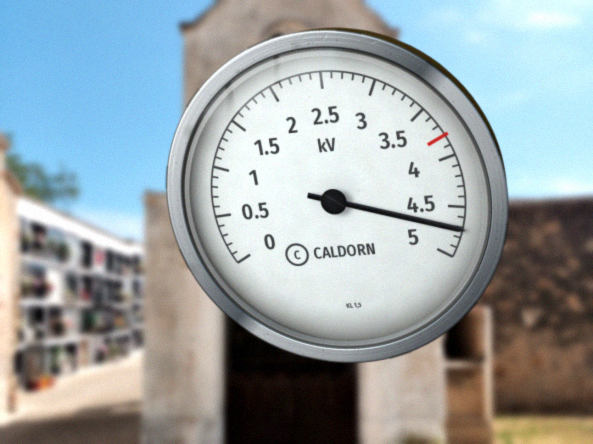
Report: 4.7kV
